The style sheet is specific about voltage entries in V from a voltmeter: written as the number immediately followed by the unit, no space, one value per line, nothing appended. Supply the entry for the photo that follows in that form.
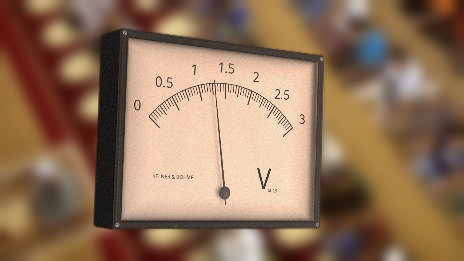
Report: 1.25V
